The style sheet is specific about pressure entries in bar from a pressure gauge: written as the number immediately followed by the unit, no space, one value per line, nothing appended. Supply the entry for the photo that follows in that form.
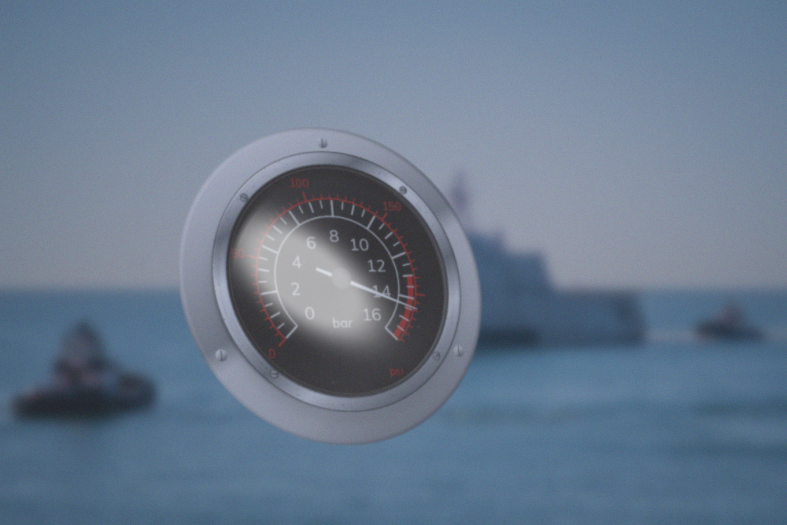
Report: 14.5bar
